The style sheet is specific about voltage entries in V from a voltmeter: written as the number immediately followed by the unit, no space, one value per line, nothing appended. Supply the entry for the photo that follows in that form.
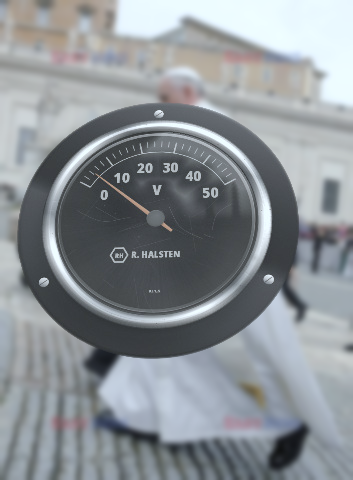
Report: 4V
